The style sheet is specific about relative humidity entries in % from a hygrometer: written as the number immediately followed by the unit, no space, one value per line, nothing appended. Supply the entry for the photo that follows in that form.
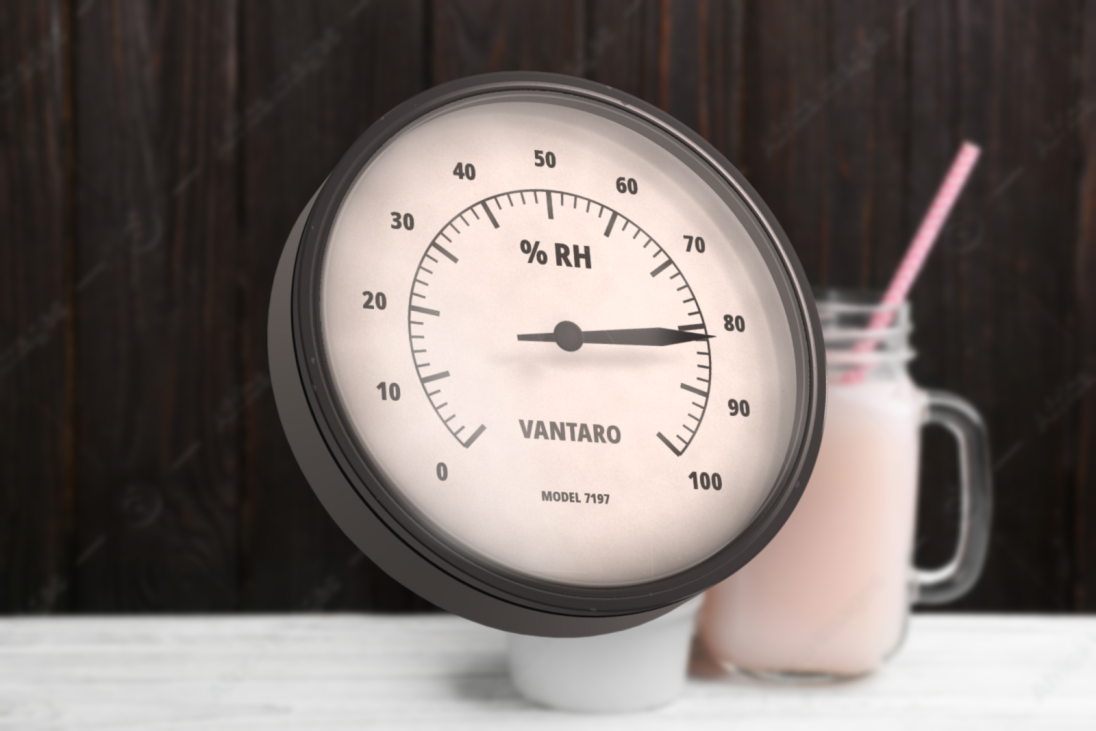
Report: 82%
